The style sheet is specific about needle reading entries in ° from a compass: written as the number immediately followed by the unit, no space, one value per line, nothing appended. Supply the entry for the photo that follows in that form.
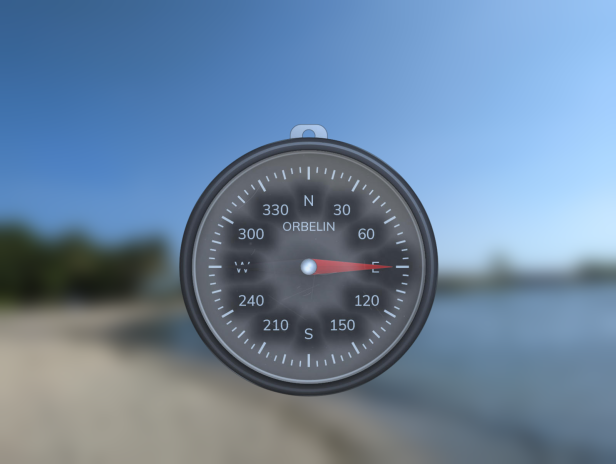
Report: 90°
